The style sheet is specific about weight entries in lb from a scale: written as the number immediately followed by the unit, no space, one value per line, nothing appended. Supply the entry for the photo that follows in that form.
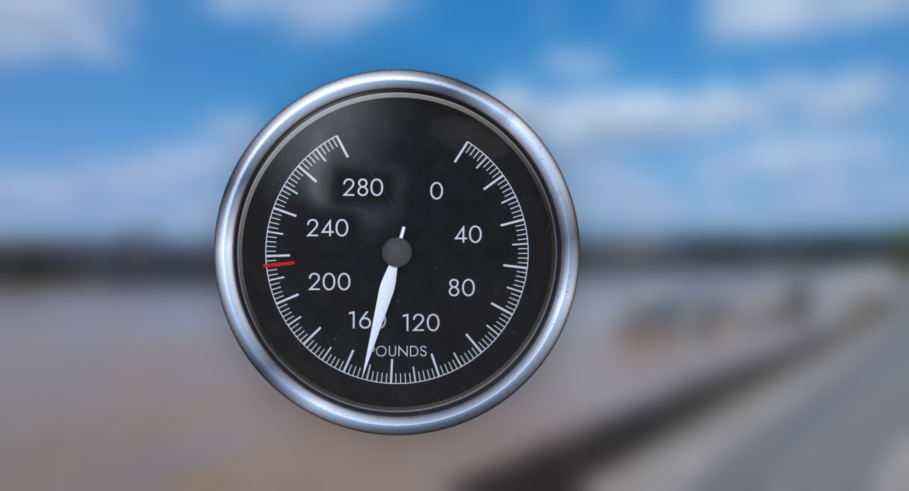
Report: 152lb
